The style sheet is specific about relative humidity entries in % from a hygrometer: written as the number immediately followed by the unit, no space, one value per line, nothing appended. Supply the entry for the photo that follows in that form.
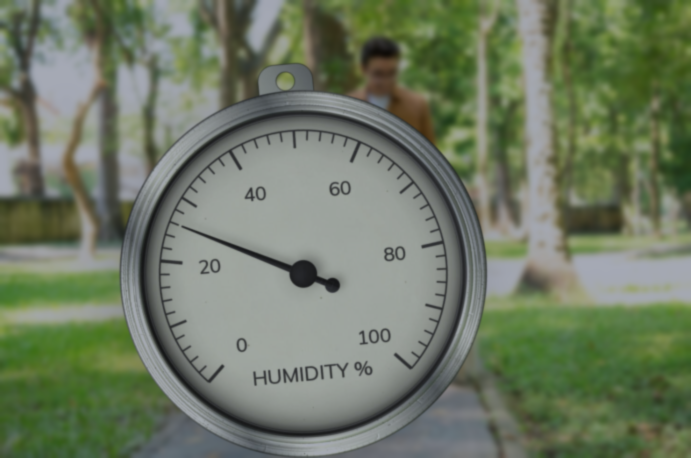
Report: 26%
